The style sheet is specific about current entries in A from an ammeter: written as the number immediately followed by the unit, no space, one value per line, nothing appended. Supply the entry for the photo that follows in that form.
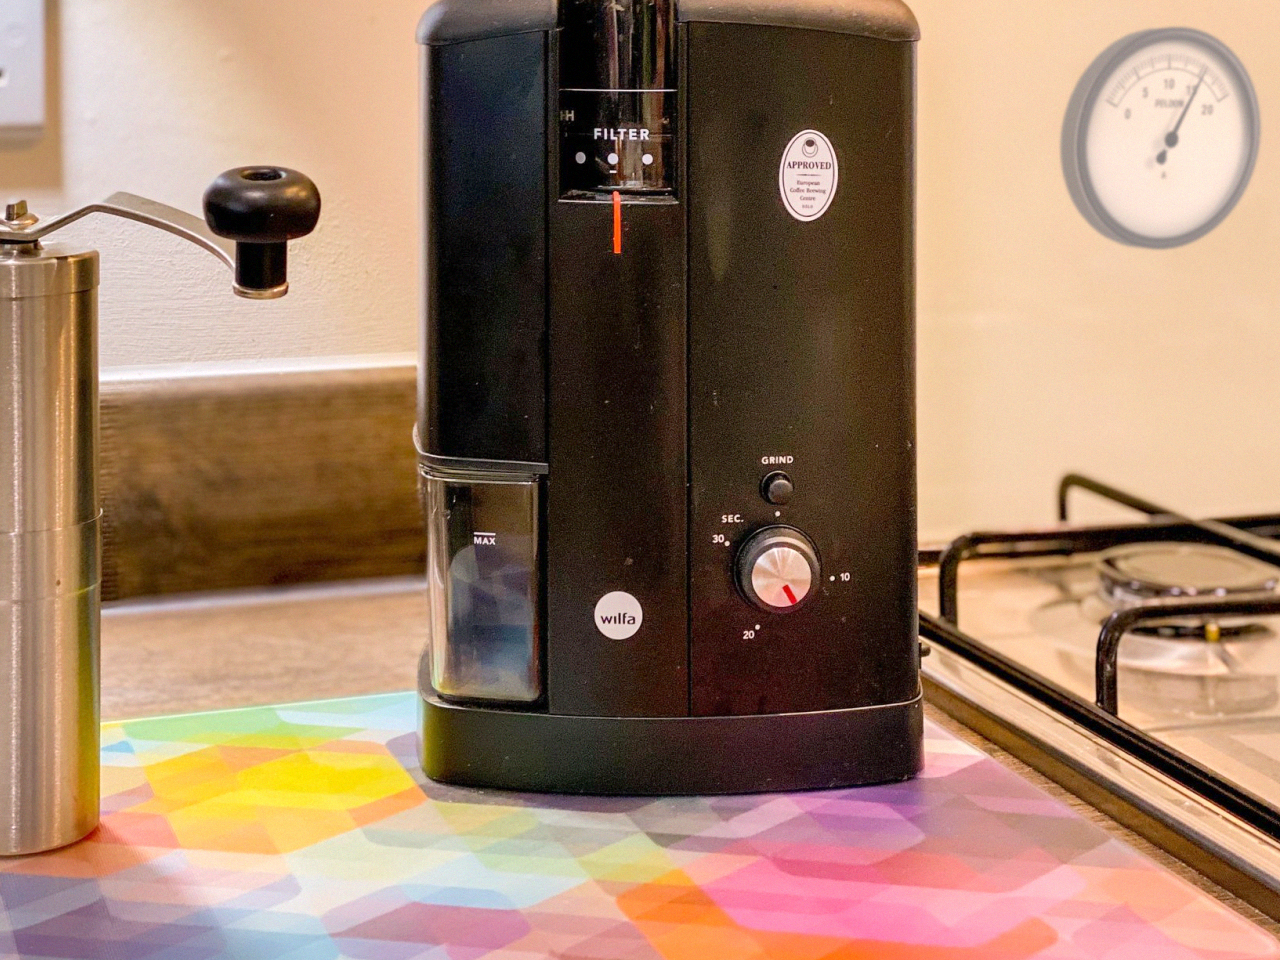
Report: 15A
